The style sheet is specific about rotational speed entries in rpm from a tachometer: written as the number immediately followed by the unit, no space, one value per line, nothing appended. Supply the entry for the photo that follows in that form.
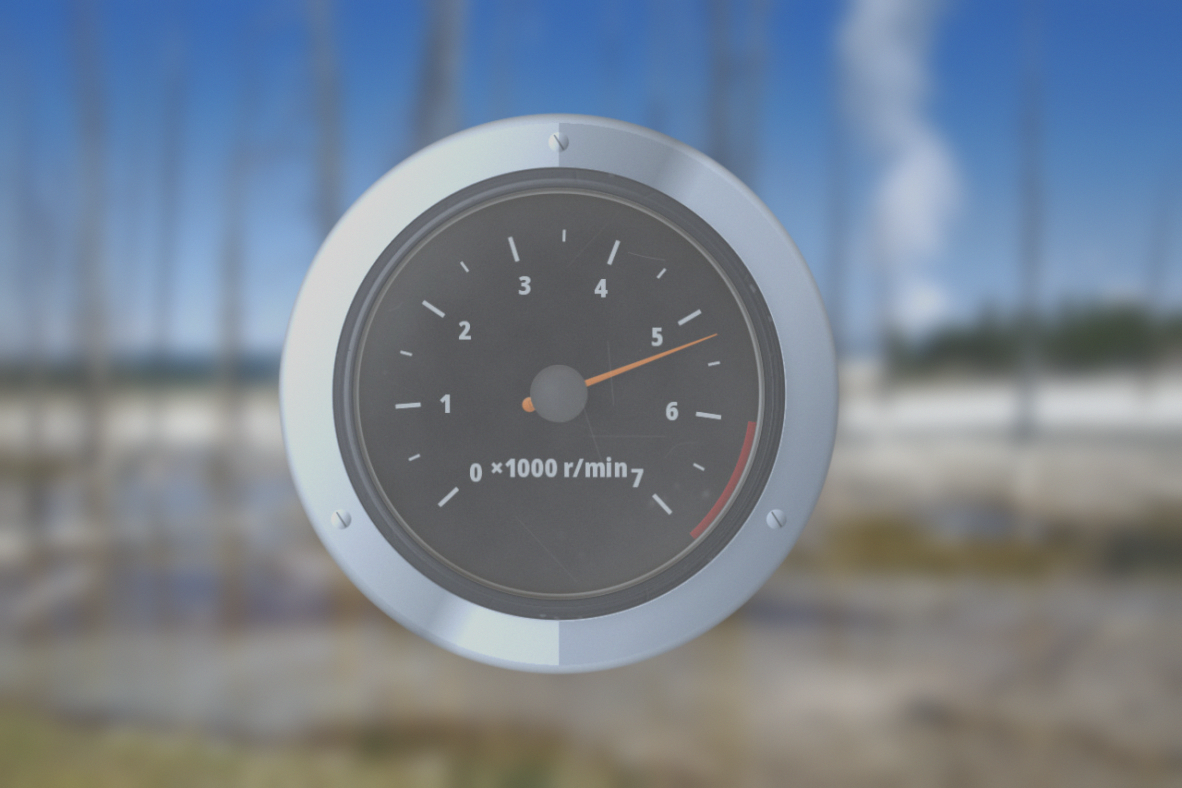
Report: 5250rpm
